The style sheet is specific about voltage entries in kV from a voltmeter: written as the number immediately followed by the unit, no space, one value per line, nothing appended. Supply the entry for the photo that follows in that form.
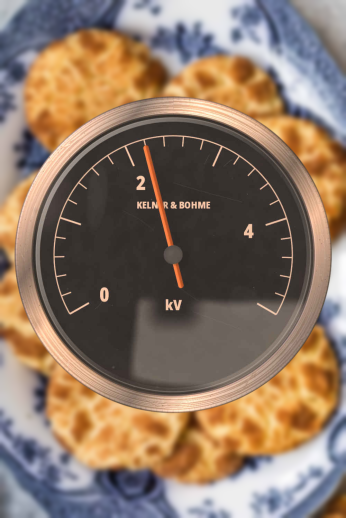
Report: 2.2kV
